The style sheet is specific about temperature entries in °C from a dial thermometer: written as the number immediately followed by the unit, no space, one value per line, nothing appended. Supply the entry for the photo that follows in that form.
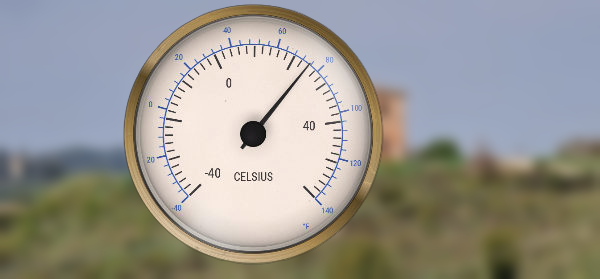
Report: 24°C
